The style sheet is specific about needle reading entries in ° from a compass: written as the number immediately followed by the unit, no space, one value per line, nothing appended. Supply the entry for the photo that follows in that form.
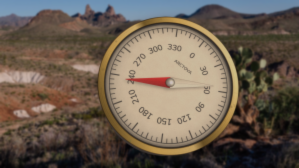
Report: 235°
